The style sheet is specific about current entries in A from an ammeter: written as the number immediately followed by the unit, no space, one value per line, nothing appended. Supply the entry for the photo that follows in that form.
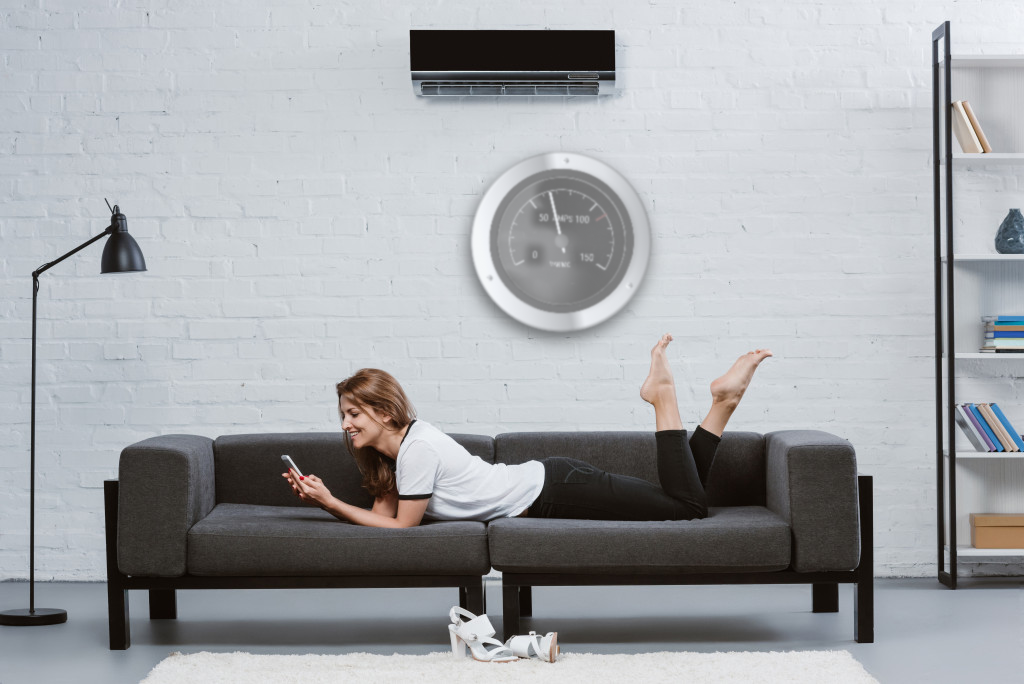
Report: 65A
